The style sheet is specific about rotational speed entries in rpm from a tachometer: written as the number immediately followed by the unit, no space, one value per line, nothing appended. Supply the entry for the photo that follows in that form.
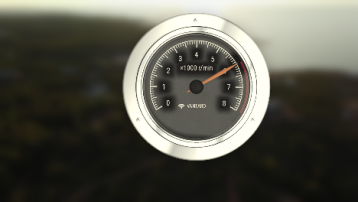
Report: 6000rpm
